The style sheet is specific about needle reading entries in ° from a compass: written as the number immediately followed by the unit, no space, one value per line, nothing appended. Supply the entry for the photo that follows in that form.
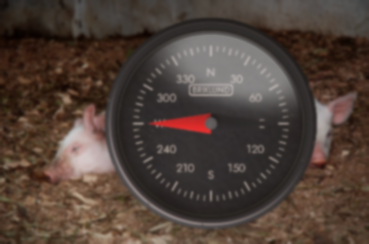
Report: 270°
